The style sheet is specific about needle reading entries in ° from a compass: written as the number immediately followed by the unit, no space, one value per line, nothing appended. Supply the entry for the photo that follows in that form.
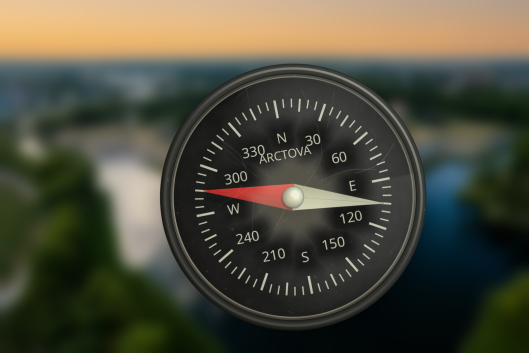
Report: 285°
